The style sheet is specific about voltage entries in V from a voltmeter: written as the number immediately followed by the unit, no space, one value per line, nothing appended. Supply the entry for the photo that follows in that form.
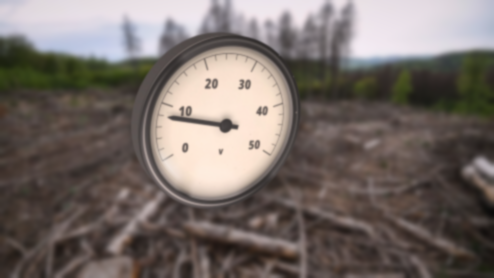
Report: 8V
